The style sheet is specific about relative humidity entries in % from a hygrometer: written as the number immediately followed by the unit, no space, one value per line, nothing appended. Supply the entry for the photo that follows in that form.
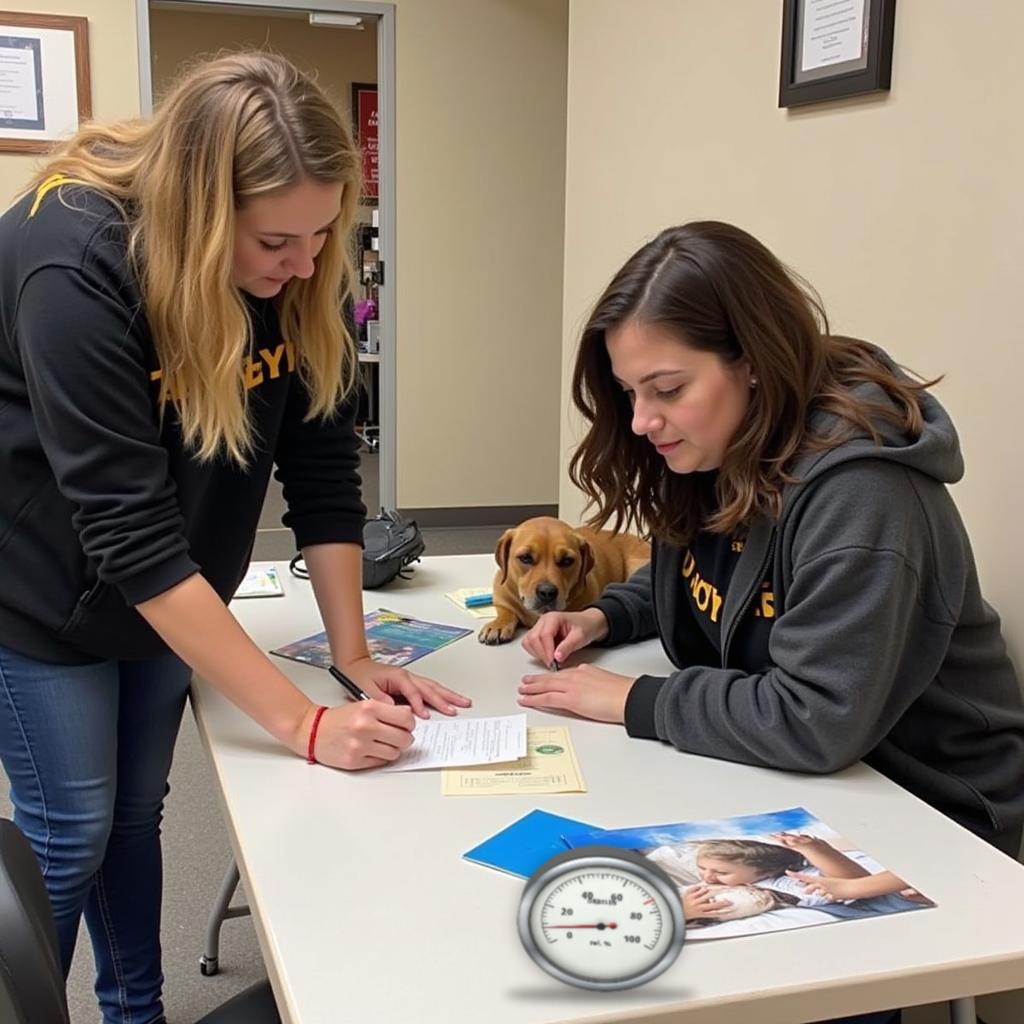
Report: 10%
